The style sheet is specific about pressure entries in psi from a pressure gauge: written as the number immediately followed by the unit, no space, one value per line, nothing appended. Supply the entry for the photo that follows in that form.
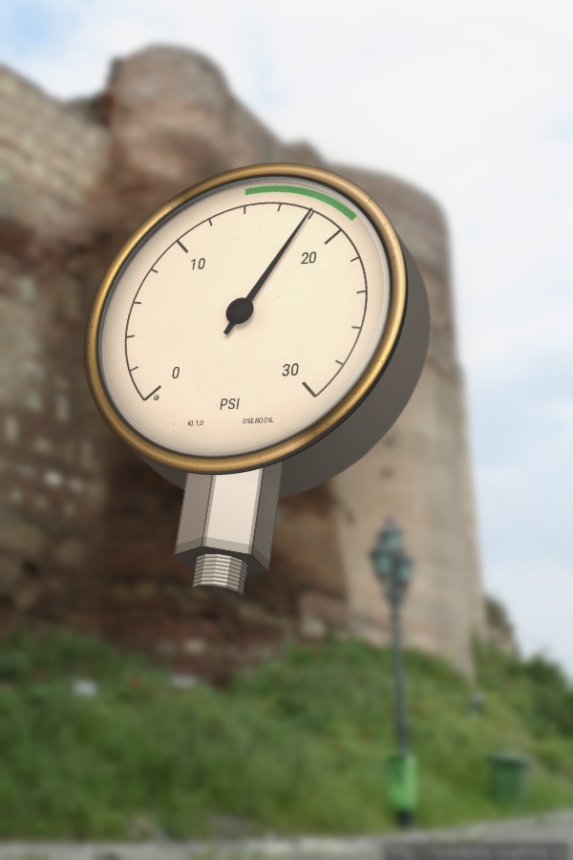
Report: 18psi
